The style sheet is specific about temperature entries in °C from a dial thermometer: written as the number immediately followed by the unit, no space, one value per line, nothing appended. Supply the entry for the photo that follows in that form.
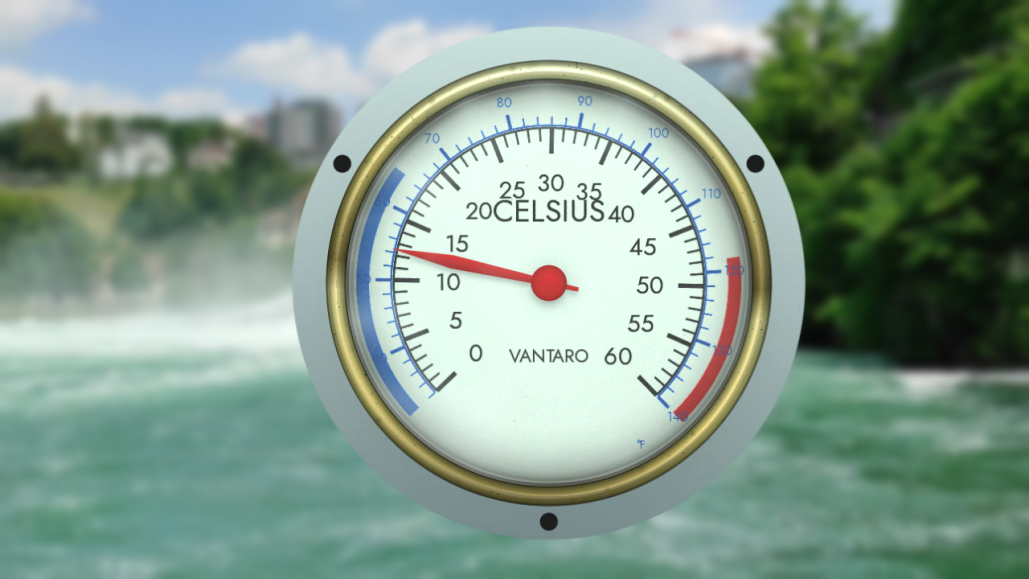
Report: 12.5°C
